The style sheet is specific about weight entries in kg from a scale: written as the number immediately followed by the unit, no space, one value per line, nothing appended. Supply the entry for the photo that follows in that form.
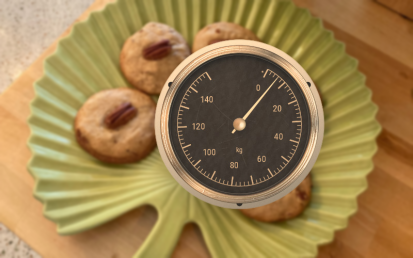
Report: 6kg
